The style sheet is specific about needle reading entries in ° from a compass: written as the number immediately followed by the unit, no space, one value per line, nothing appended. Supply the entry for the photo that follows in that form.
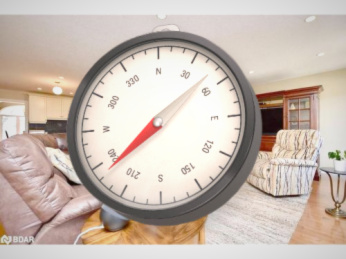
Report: 230°
